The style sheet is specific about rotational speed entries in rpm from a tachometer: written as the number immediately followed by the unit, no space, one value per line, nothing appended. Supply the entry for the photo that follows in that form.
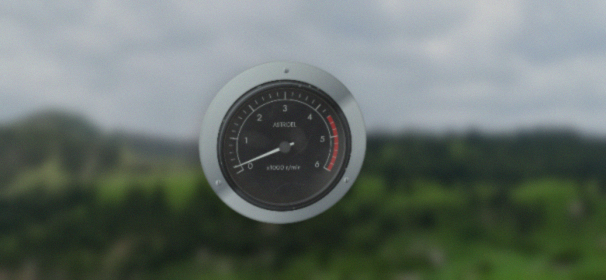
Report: 200rpm
